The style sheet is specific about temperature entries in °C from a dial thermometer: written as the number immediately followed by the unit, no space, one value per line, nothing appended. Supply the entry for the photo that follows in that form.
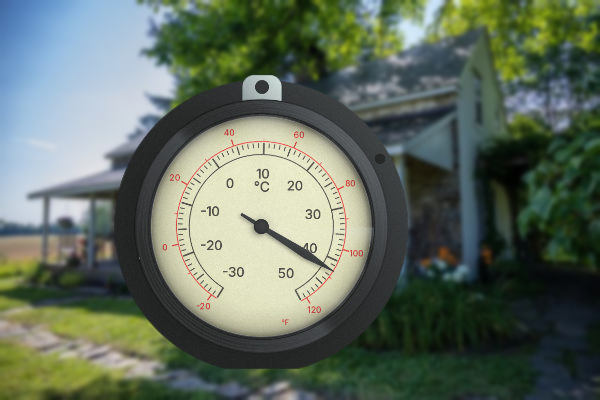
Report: 42°C
